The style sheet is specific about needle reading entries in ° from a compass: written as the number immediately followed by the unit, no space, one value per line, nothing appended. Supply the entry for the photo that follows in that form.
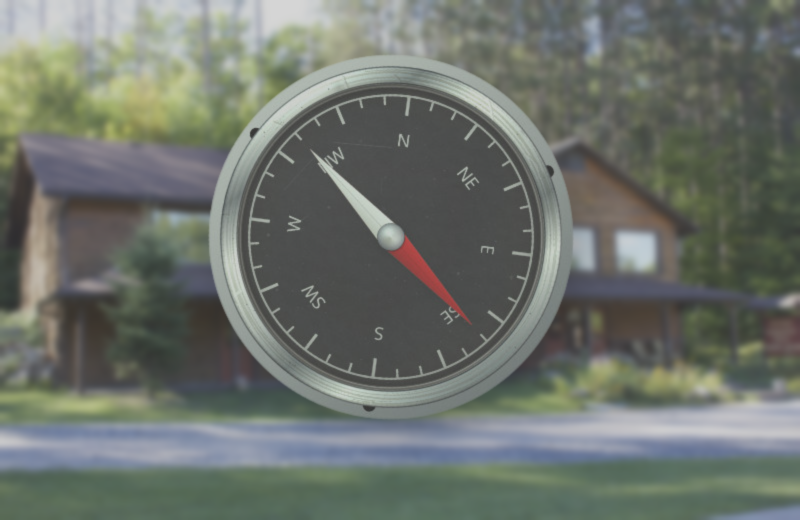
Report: 130°
